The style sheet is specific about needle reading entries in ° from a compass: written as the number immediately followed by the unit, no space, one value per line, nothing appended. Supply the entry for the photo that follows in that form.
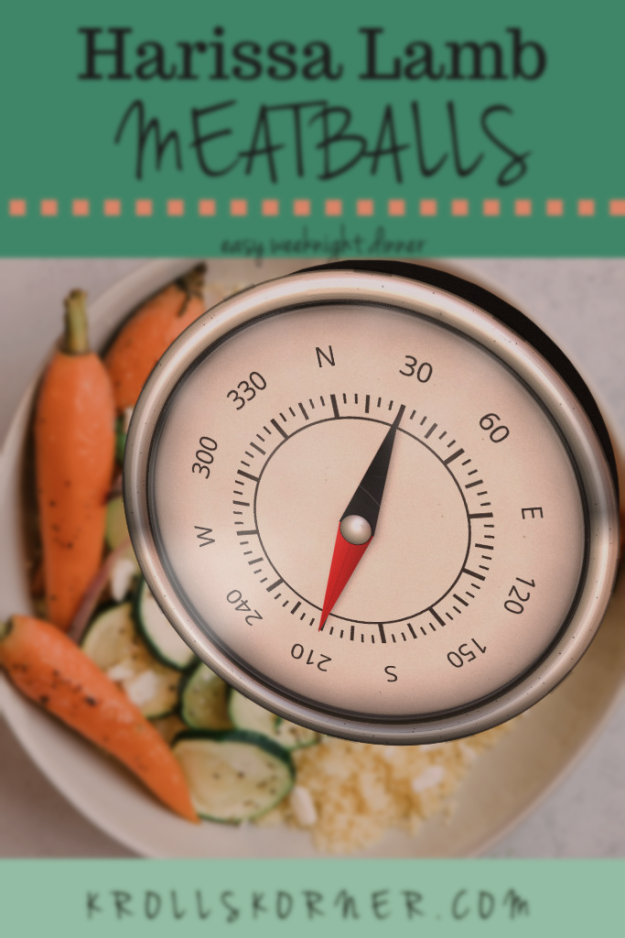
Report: 210°
